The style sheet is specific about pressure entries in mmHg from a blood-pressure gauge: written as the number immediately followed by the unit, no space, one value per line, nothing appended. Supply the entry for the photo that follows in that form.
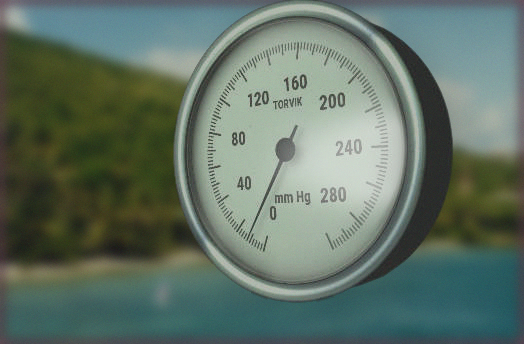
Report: 10mmHg
